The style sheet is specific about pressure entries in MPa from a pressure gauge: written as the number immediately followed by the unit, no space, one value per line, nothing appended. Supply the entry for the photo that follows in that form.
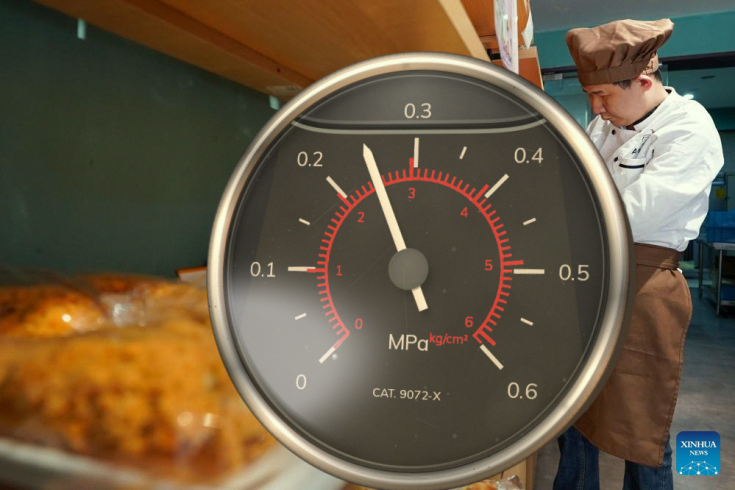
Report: 0.25MPa
